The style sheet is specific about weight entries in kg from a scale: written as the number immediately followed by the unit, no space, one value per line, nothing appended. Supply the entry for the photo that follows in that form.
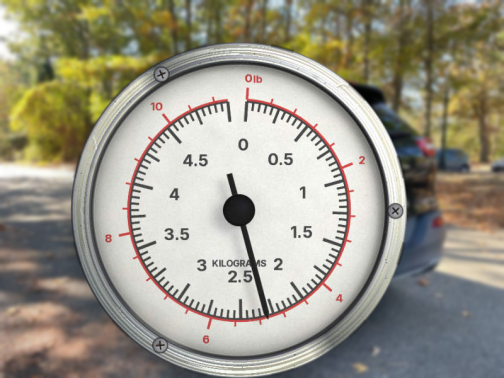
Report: 2.3kg
